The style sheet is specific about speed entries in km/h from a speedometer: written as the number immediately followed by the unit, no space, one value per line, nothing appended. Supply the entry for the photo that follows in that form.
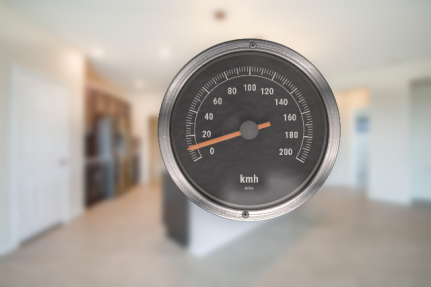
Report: 10km/h
